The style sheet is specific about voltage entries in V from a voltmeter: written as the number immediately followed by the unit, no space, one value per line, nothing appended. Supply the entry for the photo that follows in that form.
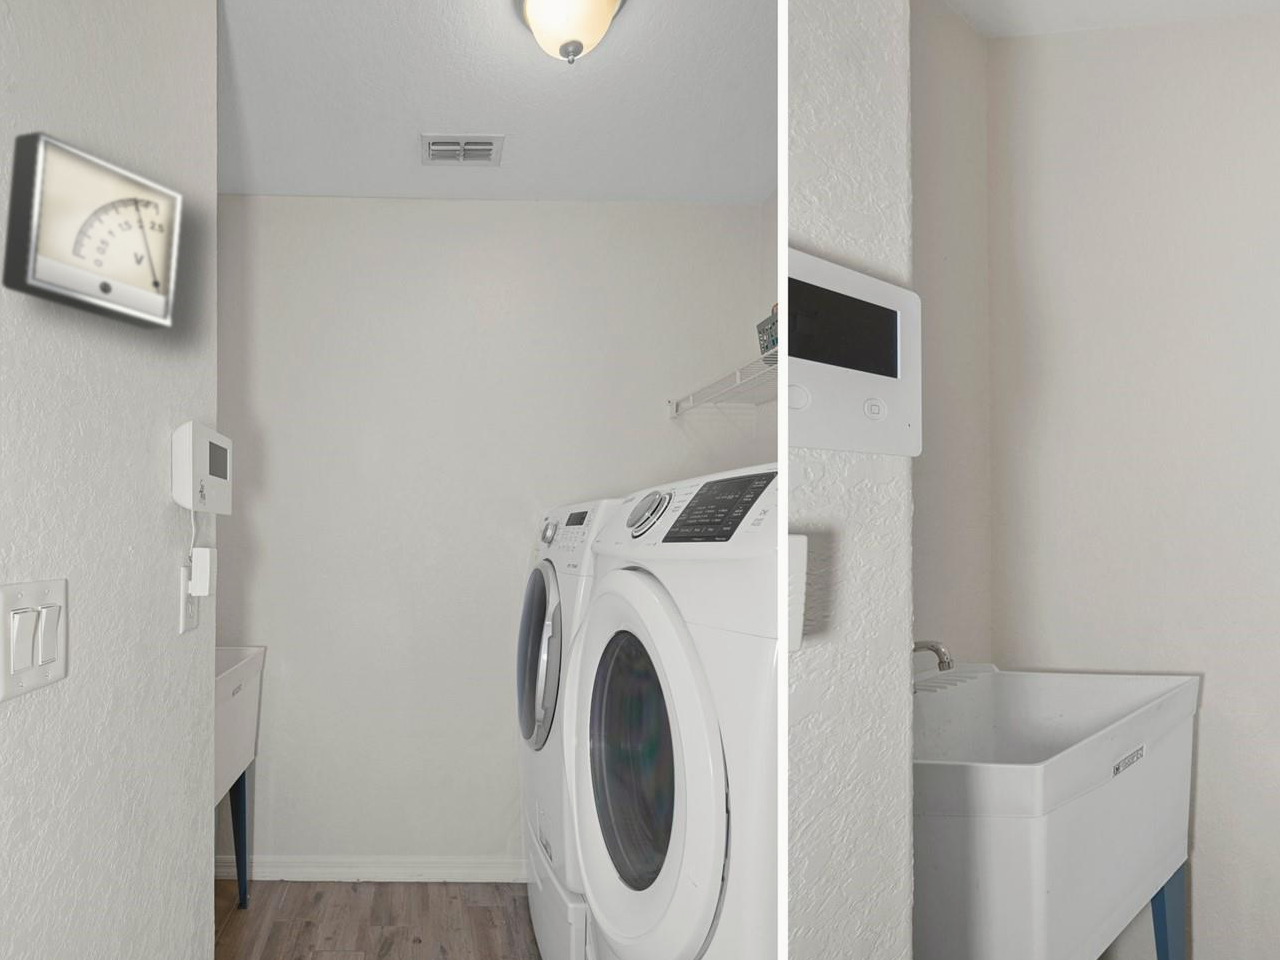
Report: 2V
